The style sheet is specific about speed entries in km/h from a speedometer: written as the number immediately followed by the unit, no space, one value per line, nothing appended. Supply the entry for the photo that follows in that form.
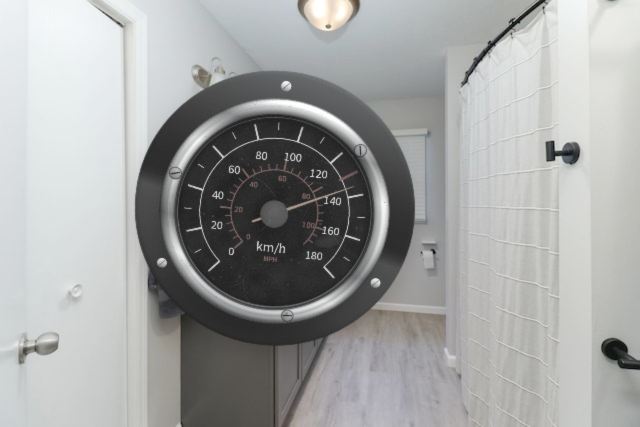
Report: 135km/h
